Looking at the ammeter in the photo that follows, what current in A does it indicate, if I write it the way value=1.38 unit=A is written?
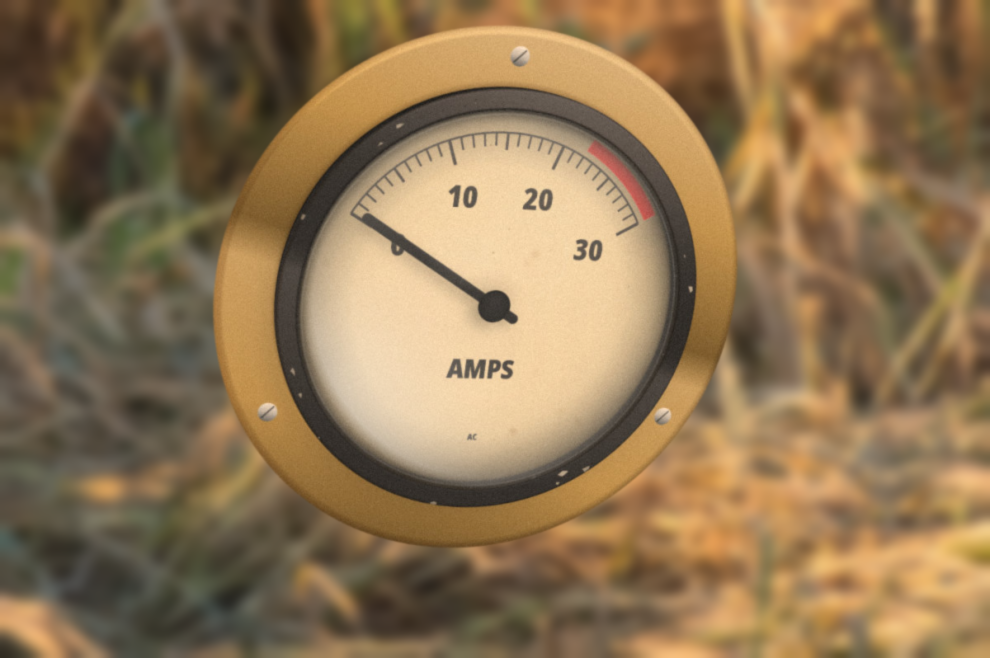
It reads value=0.5 unit=A
